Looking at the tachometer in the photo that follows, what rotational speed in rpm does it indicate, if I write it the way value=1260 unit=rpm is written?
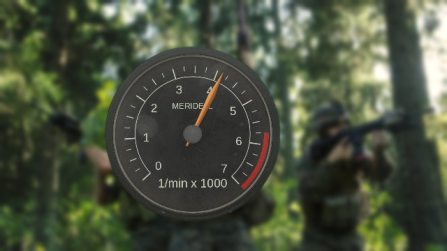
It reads value=4125 unit=rpm
